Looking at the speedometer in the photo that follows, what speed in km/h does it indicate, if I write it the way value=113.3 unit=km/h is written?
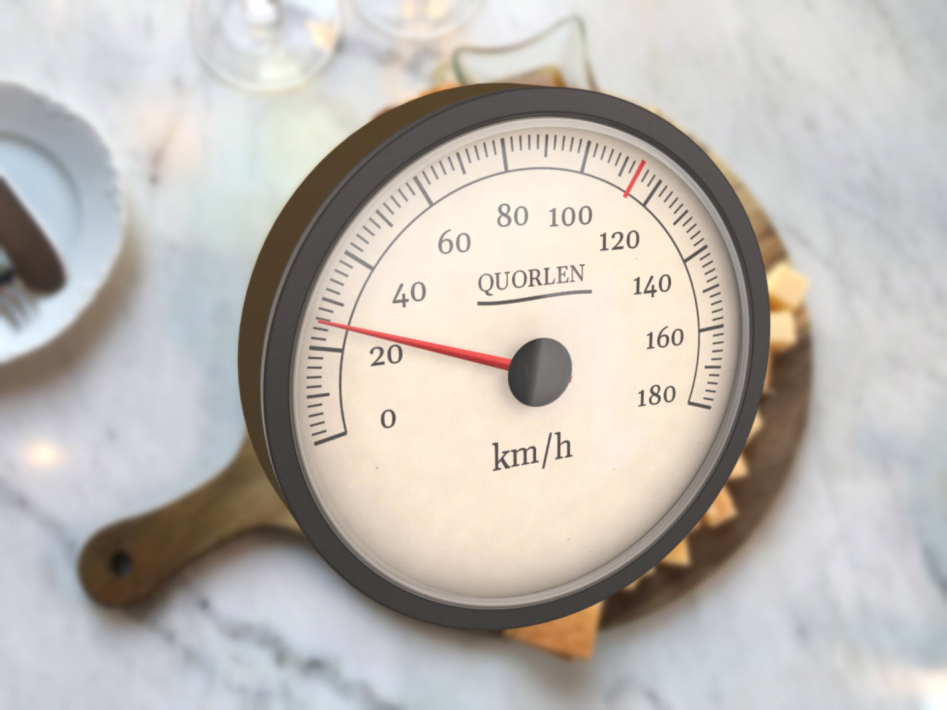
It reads value=26 unit=km/h
